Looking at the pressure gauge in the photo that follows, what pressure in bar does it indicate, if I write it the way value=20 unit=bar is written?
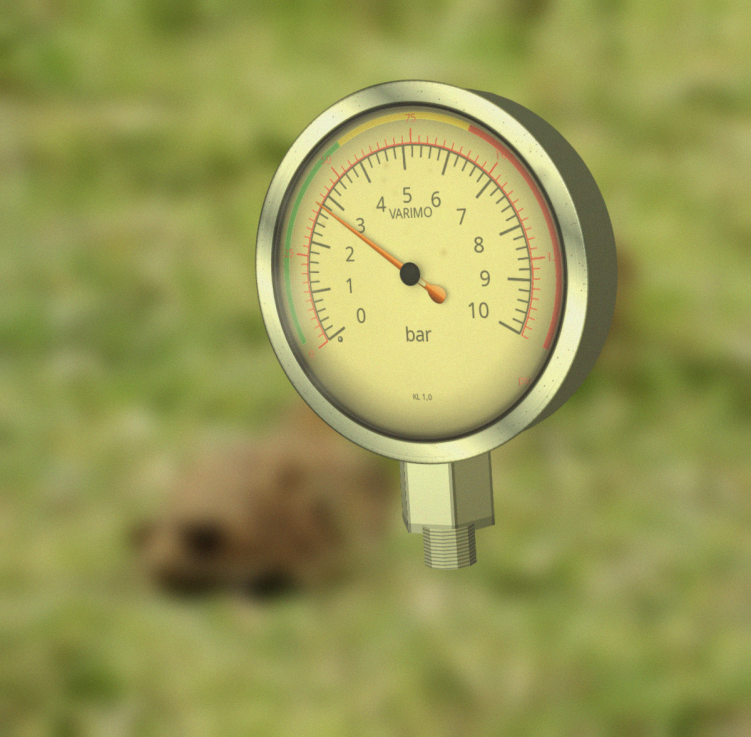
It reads value=2.8 unit=bar
